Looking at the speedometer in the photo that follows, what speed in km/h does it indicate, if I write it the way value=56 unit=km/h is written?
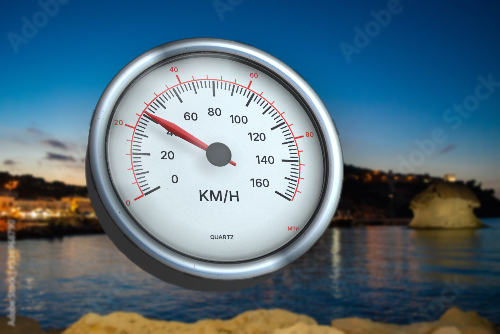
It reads value=40 unit=km/h
